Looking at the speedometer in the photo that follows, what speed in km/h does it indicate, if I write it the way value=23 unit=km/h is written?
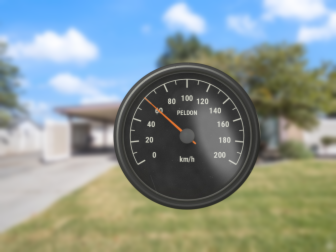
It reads value=60 unit=km/h
